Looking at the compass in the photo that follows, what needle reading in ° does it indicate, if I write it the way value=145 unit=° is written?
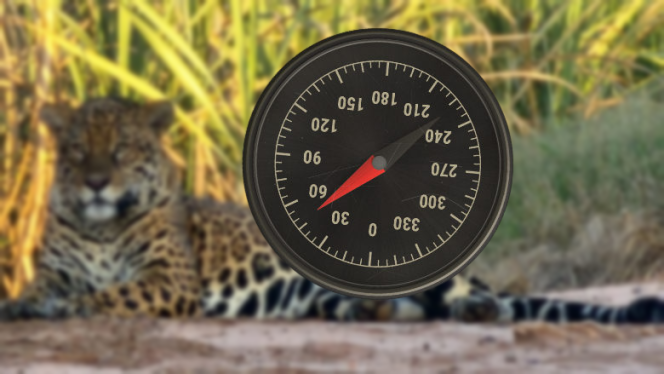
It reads value=47.5 unit=°
